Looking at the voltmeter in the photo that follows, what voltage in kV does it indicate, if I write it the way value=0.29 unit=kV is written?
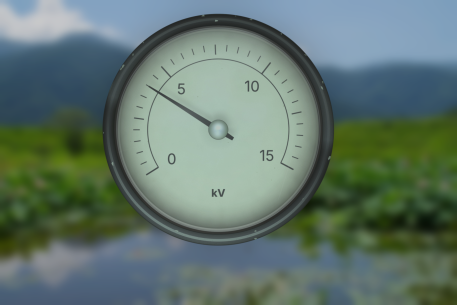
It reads value=4 unit=kV
